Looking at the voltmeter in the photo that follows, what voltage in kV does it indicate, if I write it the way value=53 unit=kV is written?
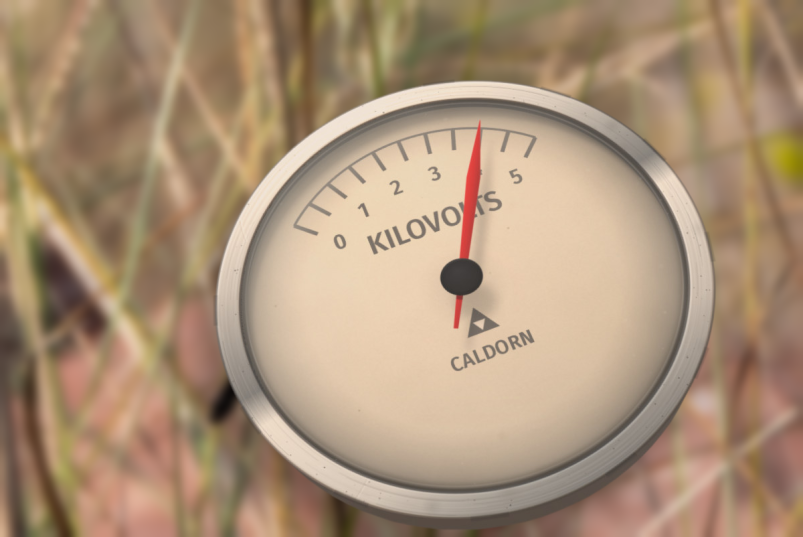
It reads value=4 unit=kV
